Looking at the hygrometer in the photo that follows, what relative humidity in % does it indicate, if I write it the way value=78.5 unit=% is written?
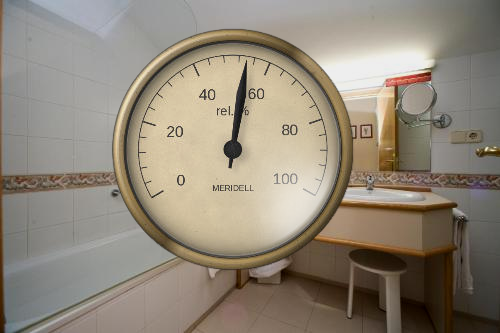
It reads value=54 unit=%
